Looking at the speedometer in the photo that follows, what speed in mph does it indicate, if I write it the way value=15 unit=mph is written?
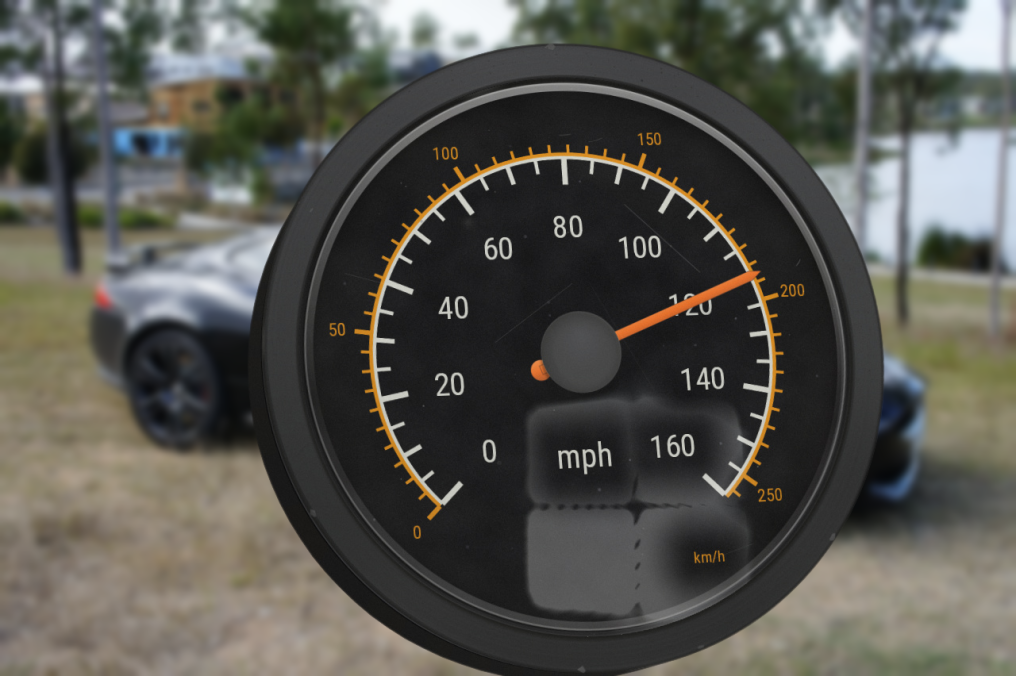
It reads value=120 unit=mph
